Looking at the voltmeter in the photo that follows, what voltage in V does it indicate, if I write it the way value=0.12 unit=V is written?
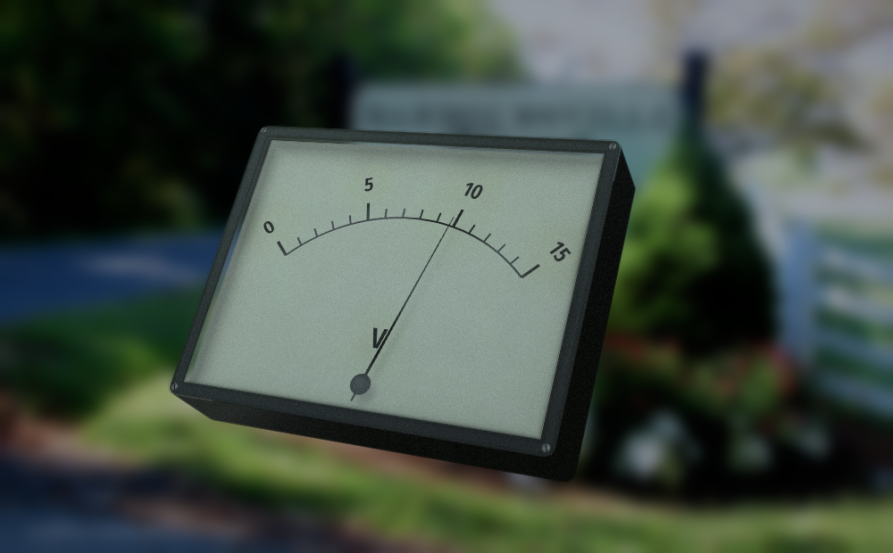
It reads value=10 unit=V
